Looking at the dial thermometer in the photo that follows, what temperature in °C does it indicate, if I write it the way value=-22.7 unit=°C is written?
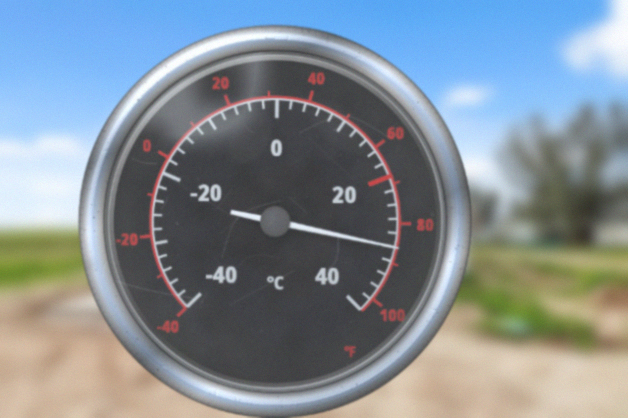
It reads value=30 unit=°C
